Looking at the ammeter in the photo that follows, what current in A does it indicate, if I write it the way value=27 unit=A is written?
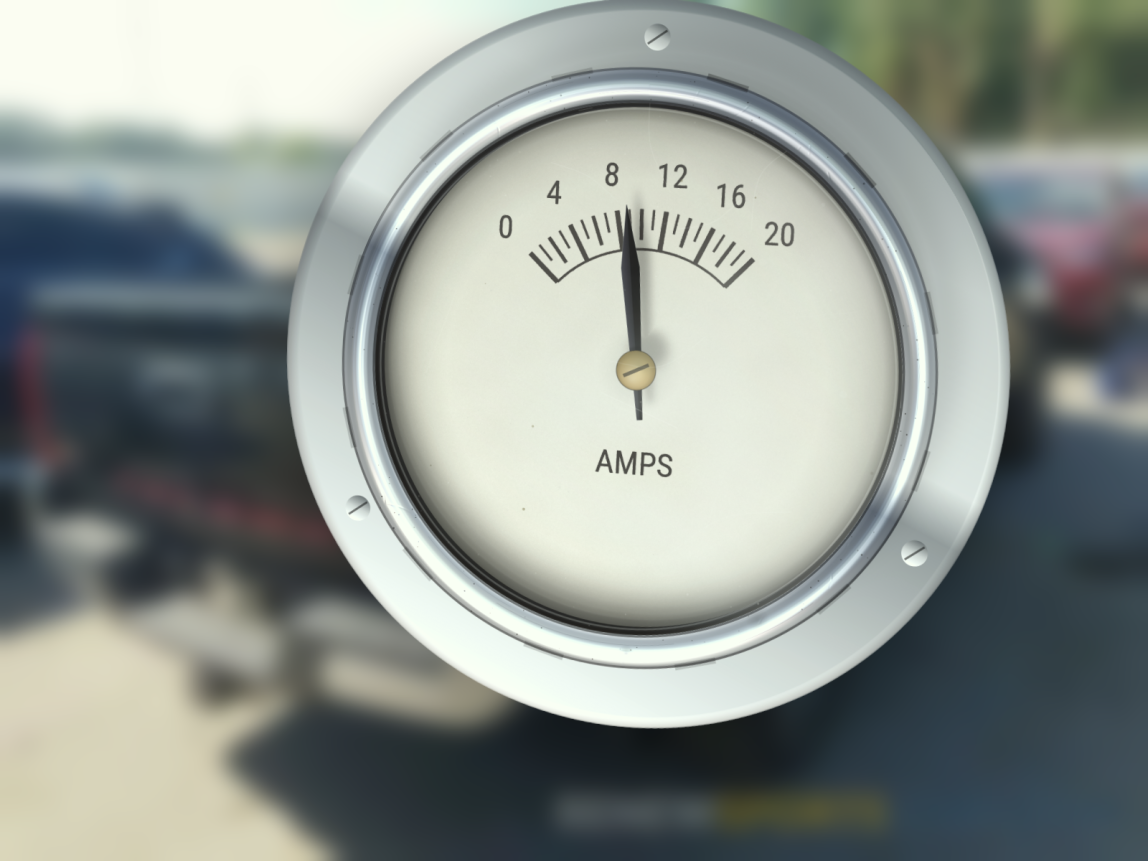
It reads value=9 unit=A
